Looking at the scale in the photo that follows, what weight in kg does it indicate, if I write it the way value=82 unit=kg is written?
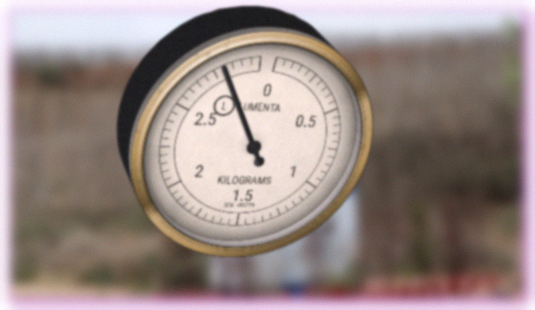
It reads value=2.8 unit=kg
